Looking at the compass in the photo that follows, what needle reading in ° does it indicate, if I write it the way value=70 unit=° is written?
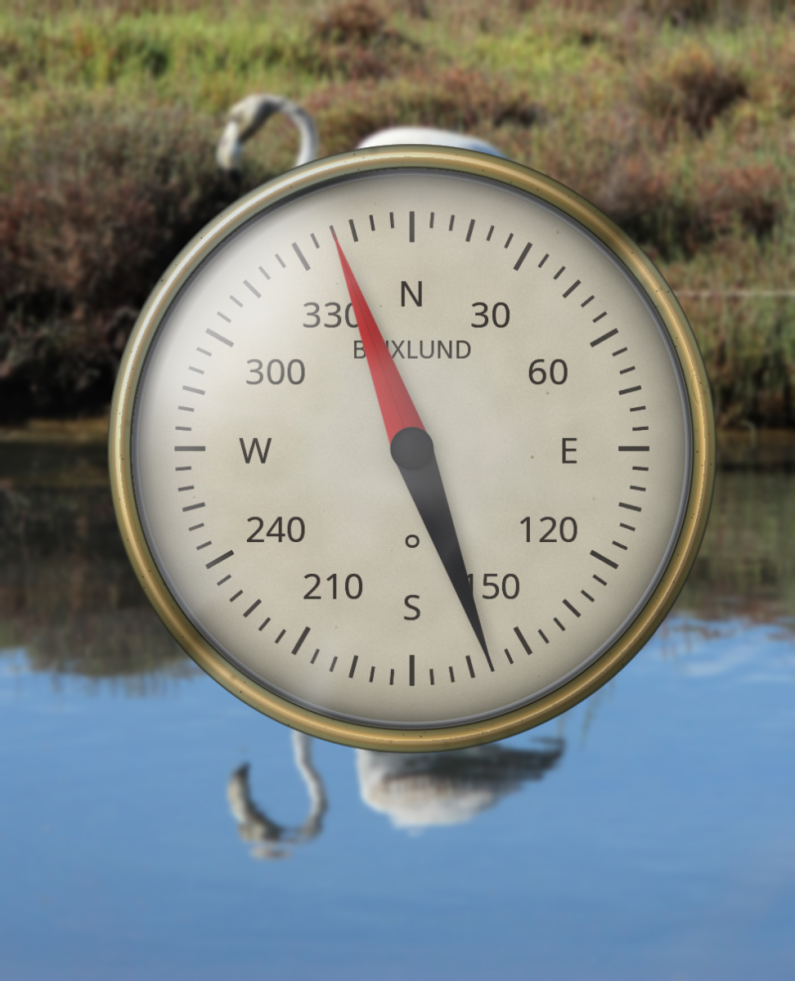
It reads value=340 unit=°
